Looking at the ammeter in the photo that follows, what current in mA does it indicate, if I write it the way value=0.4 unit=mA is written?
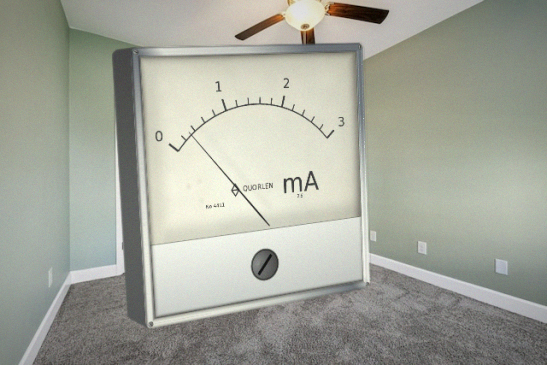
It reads value=0.3 unit=mA
